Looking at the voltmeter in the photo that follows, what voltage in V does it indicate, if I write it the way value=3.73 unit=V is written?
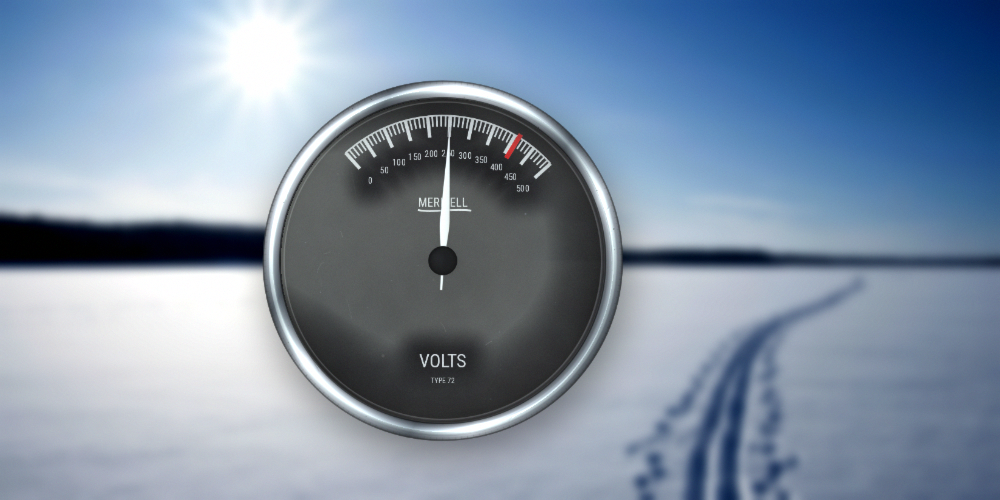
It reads value=250 unit=V
